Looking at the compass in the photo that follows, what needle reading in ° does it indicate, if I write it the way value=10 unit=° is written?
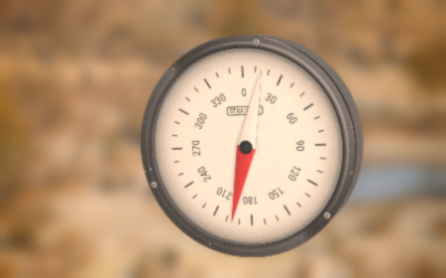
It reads value=195 unit=°
